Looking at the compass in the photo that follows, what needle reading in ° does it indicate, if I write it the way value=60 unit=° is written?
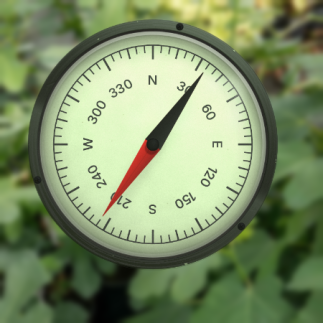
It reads value=215 unit=°
